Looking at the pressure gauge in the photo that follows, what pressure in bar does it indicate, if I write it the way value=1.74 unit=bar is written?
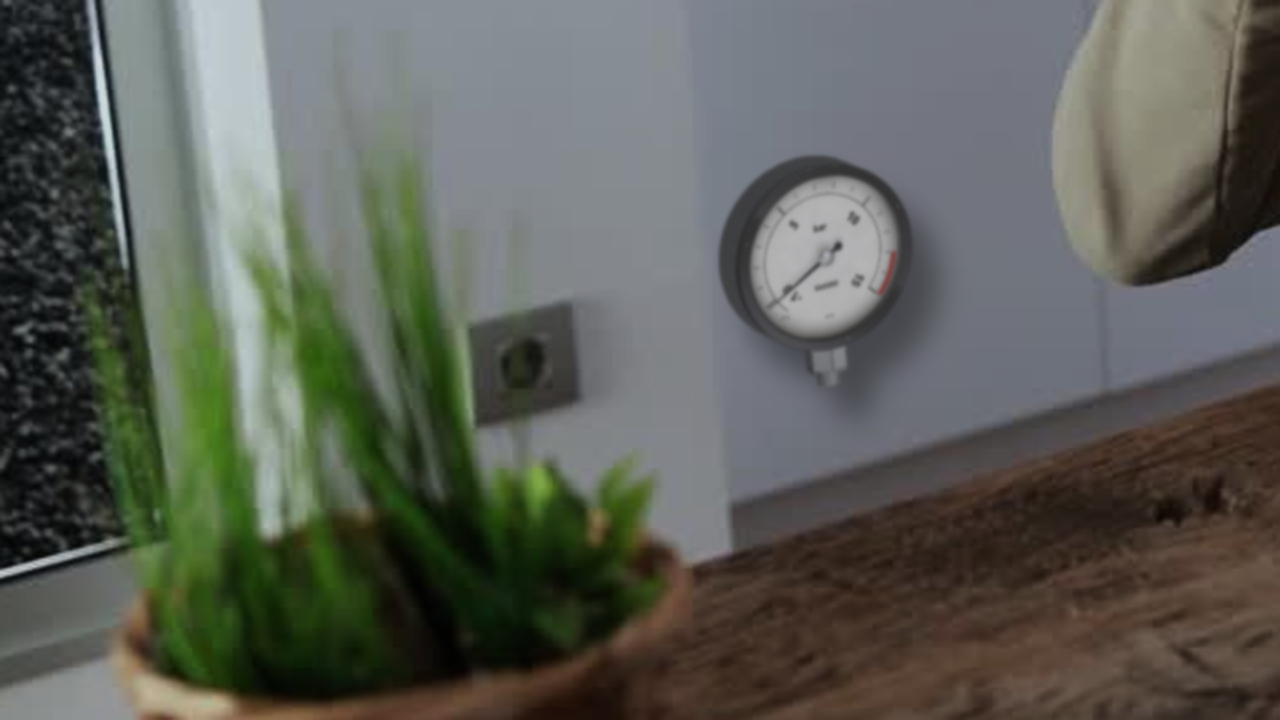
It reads value=0 unit=bar
